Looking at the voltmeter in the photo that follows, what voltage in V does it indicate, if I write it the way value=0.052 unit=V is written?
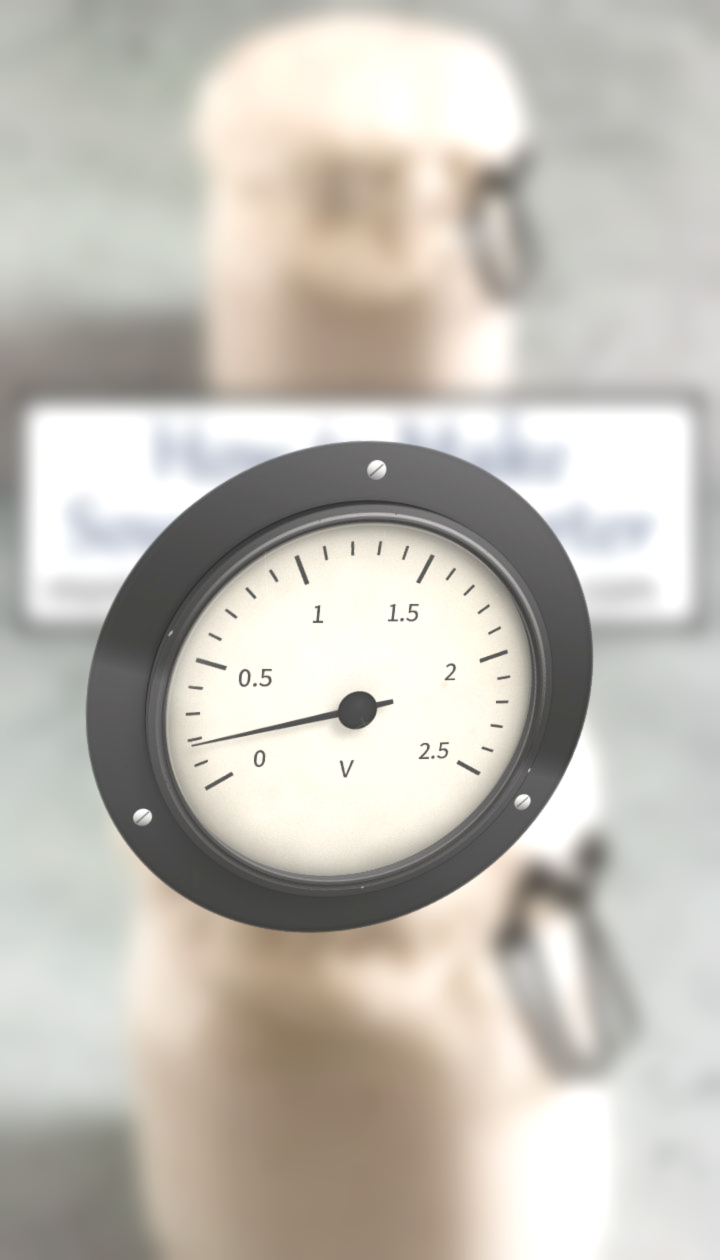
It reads value=0.2 unit=V
